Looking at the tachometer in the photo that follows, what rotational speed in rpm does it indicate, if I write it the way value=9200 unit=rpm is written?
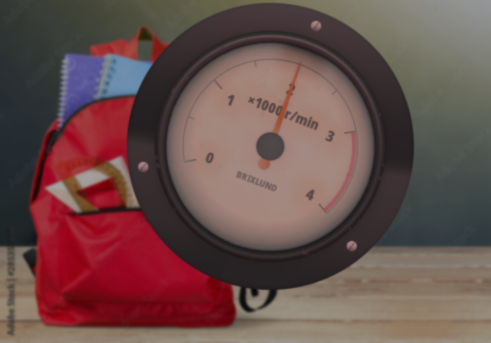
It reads value=2000 unit=rpm
